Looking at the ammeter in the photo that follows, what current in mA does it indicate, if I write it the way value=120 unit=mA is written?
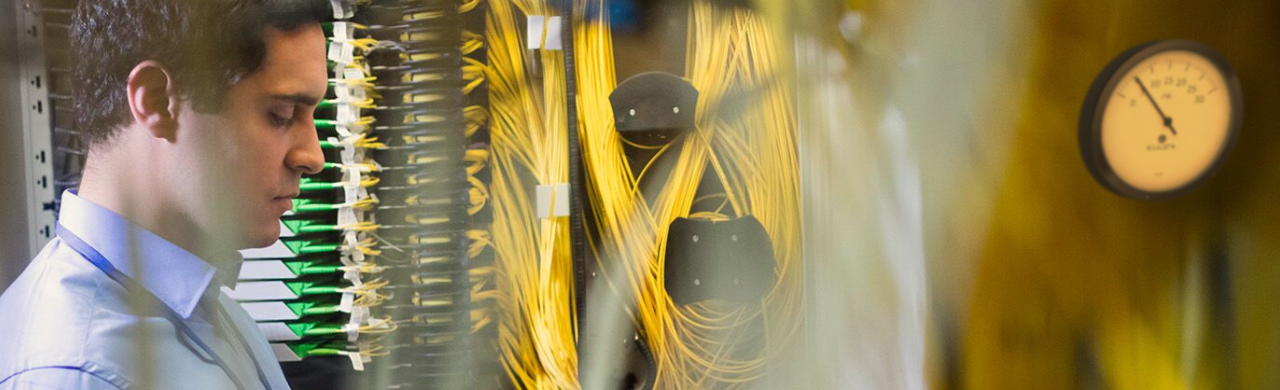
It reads value=5 unit=mA
